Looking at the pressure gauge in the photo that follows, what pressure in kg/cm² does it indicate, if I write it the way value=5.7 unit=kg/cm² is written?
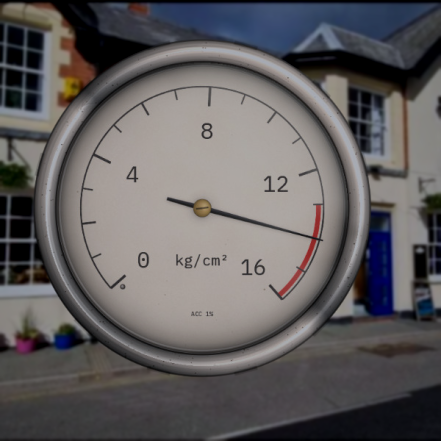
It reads value=14 unit=kg/cm²
